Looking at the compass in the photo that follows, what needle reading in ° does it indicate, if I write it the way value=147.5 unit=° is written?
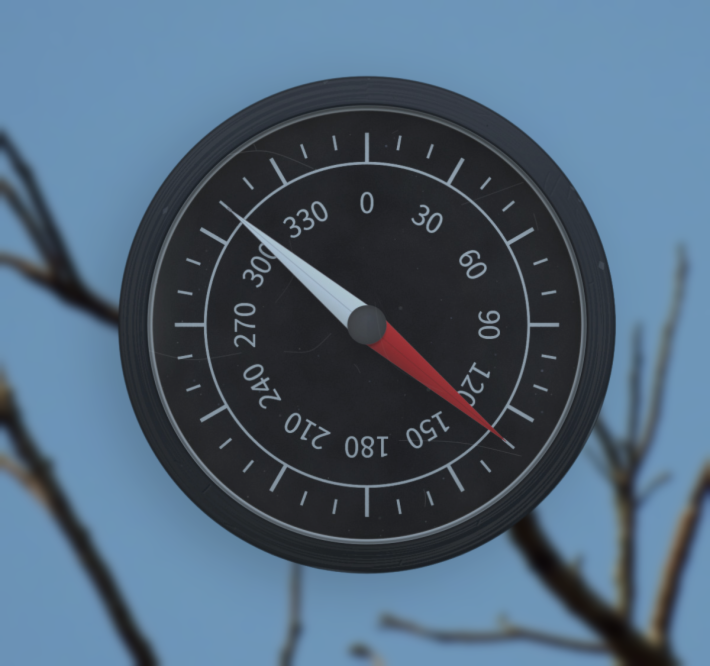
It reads value=130 unit=°
